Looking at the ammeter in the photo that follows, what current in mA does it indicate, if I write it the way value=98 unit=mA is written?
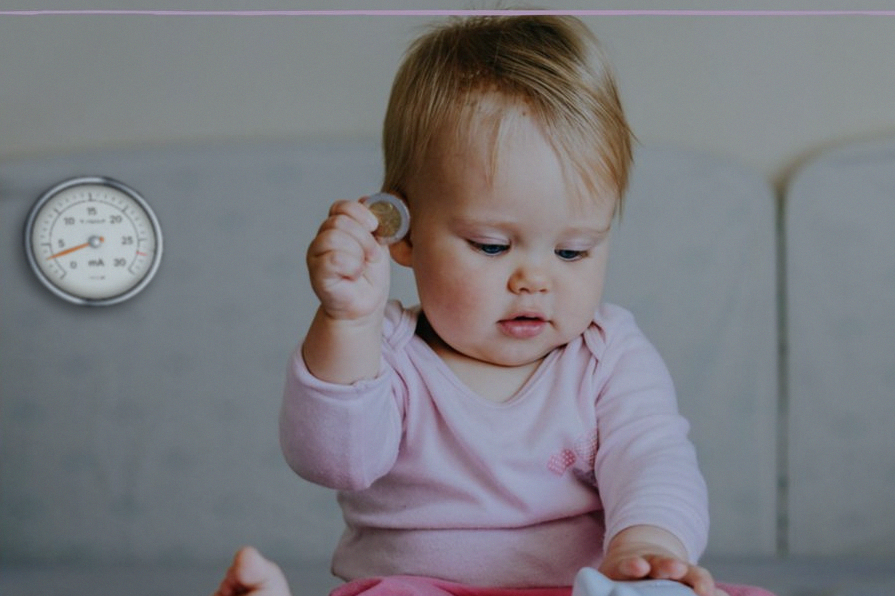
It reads value=3 unit=mA
